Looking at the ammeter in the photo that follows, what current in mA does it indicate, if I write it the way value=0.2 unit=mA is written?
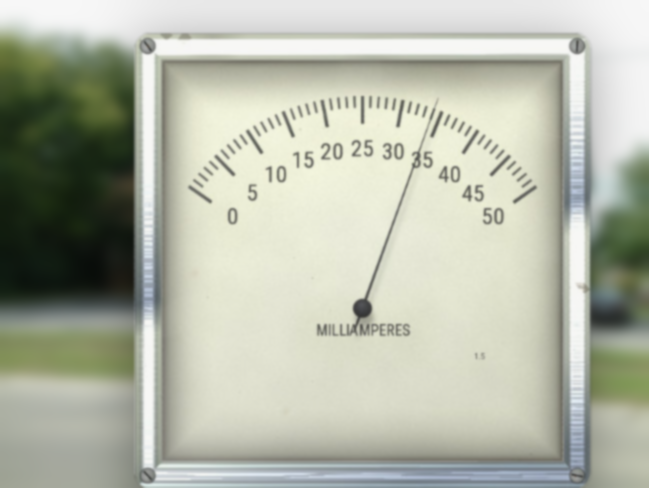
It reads value=34 unit=mA
